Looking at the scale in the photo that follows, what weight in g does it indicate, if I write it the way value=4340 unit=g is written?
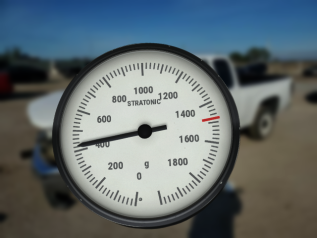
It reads value=420 unit=g
